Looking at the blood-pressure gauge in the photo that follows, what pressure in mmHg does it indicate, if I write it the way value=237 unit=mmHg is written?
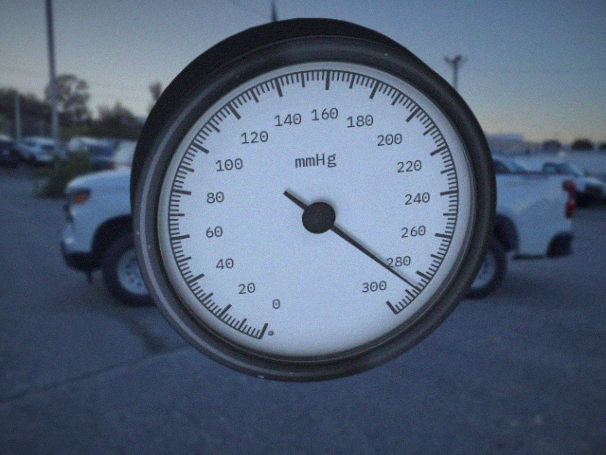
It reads value=286 unit=mmHg
